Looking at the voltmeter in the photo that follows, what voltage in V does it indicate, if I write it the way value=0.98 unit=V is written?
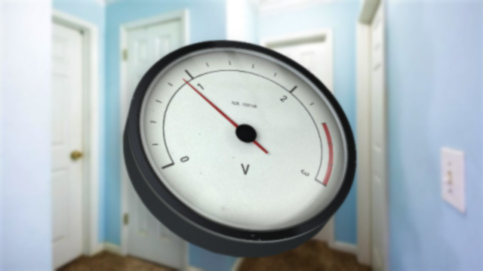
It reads value=0.9 unit=V
